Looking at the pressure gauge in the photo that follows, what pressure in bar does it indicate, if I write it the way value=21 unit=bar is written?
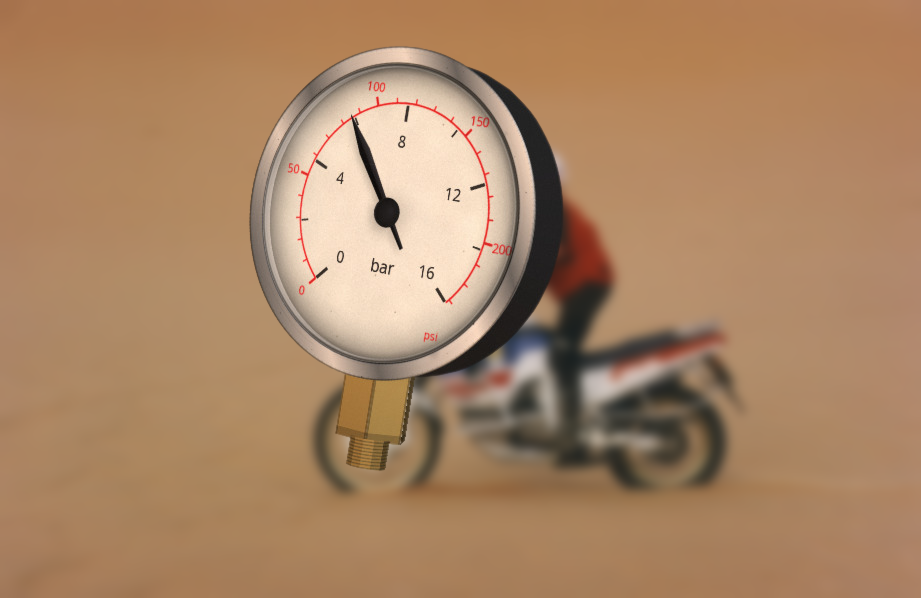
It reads value=6 unit=bar
